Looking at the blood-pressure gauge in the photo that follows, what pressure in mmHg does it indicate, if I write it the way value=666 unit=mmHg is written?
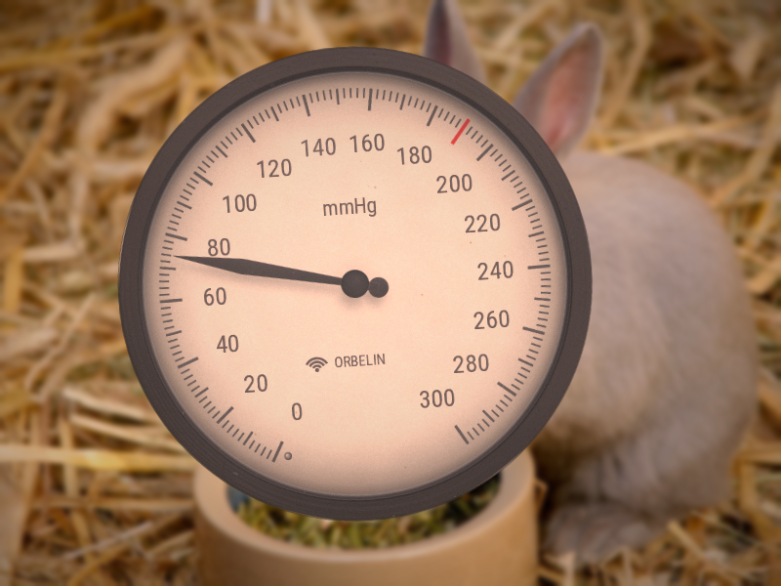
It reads value=74 unit=mmHg
